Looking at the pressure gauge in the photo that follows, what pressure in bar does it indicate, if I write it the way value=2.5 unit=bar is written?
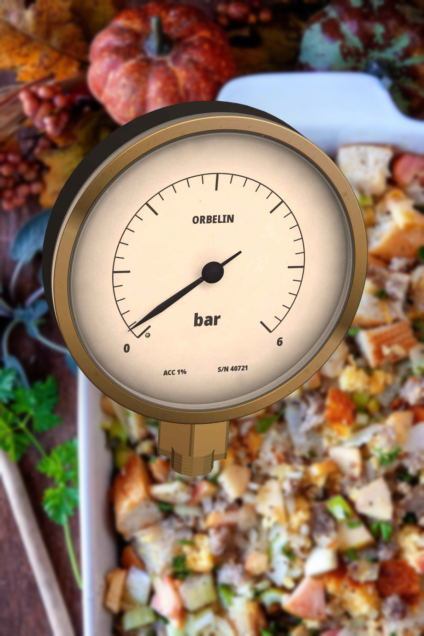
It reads value=0.2 unit=bar
